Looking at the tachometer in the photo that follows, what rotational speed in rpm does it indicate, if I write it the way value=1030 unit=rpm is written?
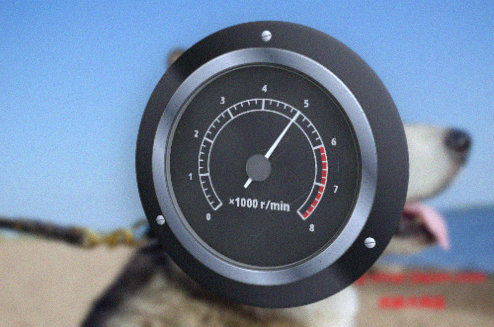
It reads value=5000 unit=rpm
